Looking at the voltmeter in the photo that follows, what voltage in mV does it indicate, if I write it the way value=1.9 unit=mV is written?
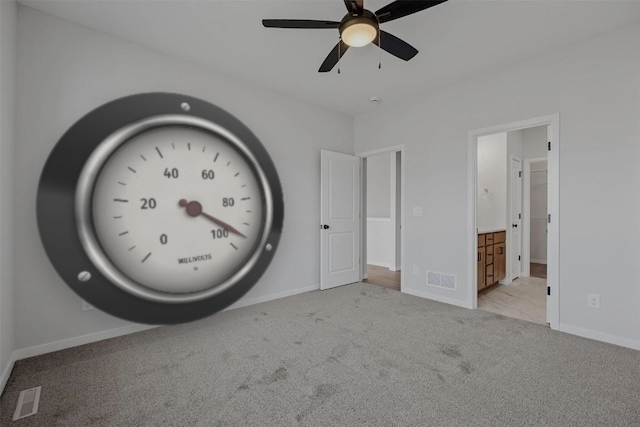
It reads value=95 unit=mV
